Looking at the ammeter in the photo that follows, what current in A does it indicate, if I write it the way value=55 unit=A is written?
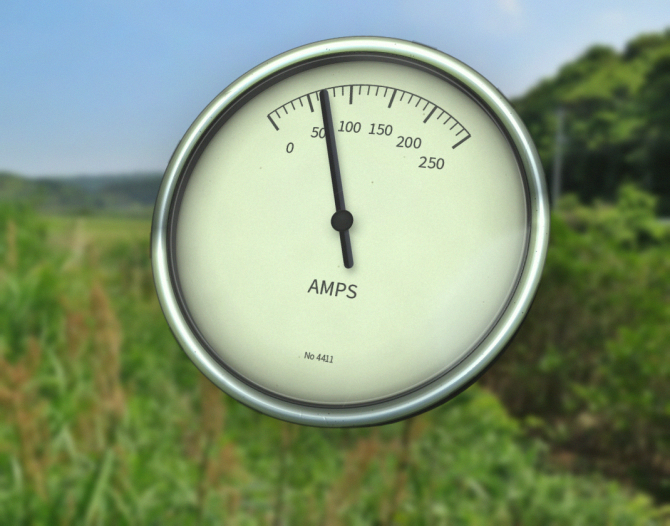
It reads value=70 unit=A
